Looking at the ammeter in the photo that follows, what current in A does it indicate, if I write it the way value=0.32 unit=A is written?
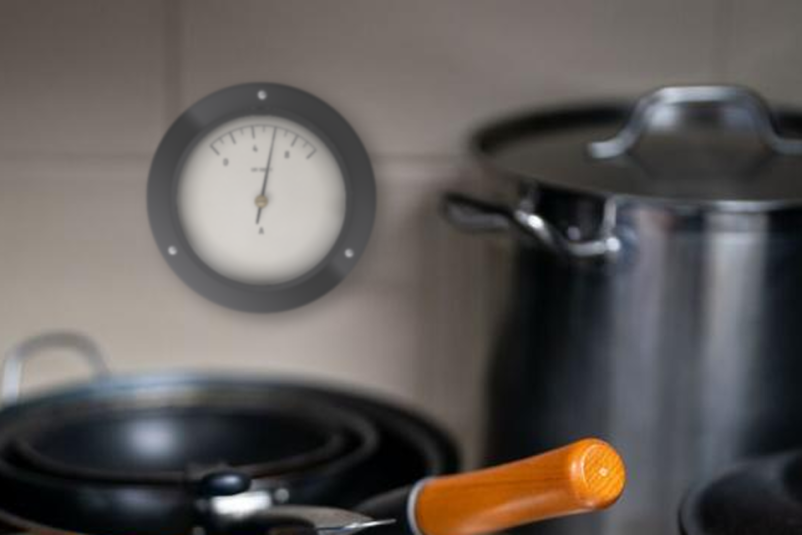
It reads value=6 unit=A
